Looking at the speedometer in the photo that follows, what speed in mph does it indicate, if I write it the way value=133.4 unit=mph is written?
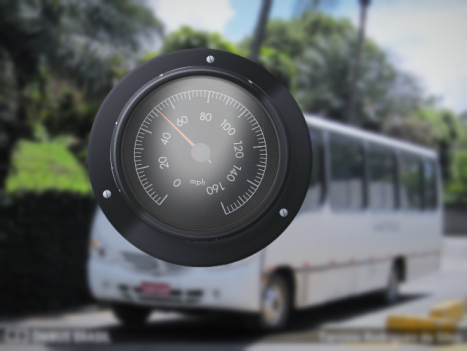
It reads value=52 unit=mph
